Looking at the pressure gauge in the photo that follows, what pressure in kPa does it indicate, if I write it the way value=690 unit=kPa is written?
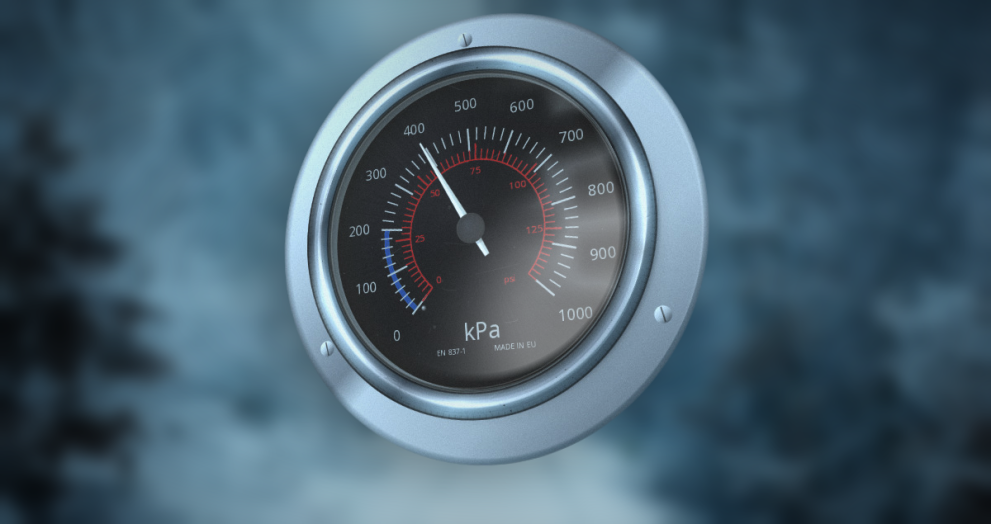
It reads value=400 unit=kPa
